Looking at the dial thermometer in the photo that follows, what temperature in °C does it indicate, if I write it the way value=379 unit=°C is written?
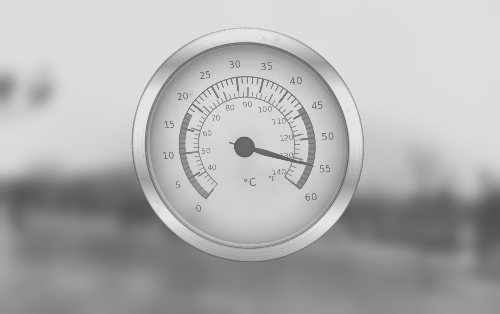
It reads value=55 unit=°C
